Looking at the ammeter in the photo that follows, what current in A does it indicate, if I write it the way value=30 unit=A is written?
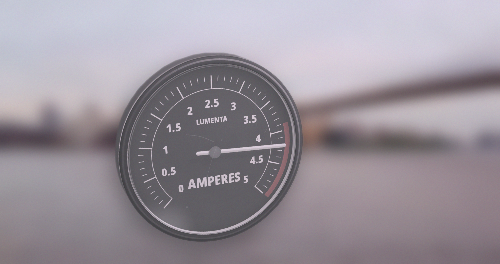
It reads value=4.2 unit=A
